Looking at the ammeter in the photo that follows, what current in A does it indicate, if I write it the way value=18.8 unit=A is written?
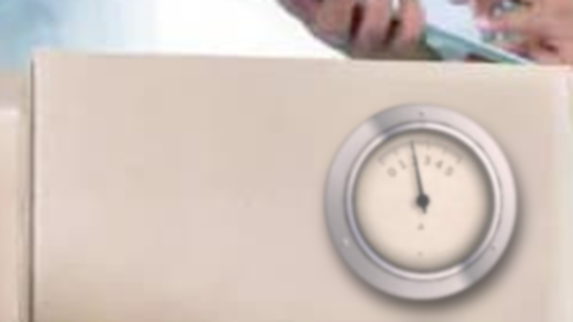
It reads value=2 unit=A
